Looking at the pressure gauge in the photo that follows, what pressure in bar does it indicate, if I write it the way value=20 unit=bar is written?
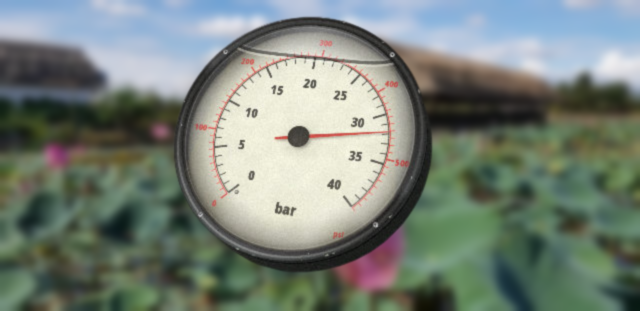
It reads value=32 unit=bar
